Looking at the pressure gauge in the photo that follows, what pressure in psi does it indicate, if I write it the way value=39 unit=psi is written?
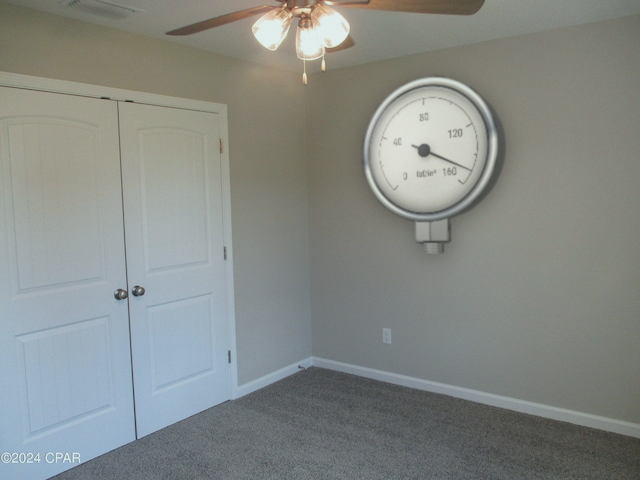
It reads value=150 unit=psi
